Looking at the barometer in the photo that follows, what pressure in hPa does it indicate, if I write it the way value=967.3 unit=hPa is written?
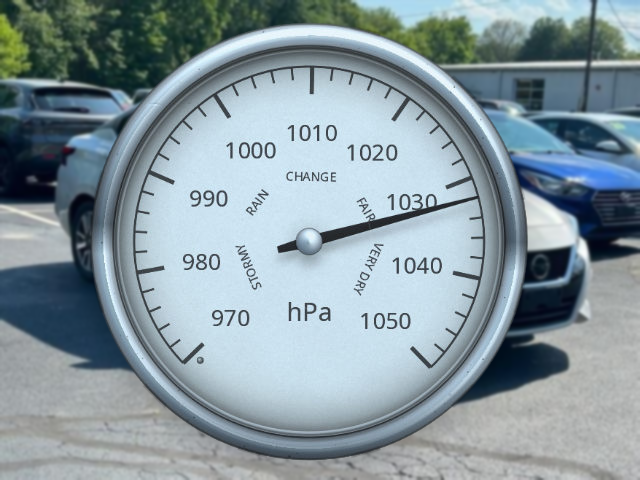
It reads value=1032 unit=hPa
